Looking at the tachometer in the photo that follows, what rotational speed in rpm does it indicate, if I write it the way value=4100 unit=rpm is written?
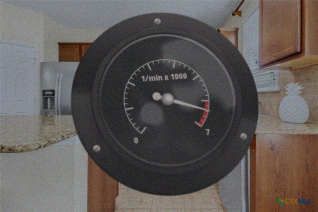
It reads value=6400 unit=rpm
